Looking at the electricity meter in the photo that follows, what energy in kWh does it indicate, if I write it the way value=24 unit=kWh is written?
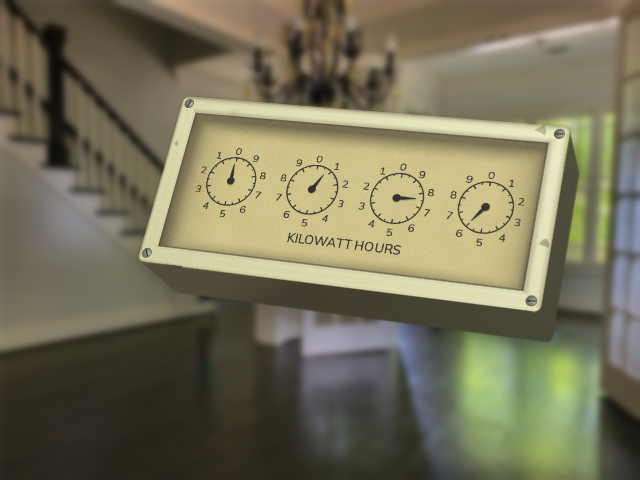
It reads value=76 unit=kWh
